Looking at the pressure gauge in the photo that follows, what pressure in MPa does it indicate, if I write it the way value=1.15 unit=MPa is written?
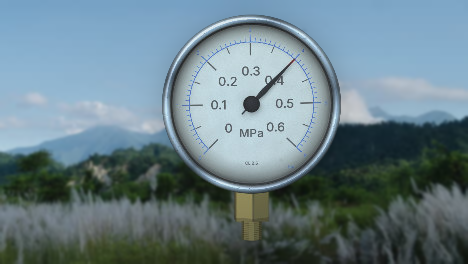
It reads value=0.4 unit=MPa
